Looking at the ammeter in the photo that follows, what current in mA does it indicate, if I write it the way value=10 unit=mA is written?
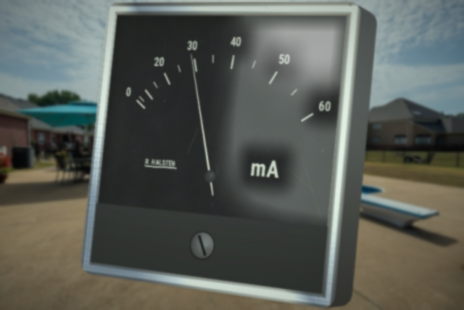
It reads value=30 unit=mA
